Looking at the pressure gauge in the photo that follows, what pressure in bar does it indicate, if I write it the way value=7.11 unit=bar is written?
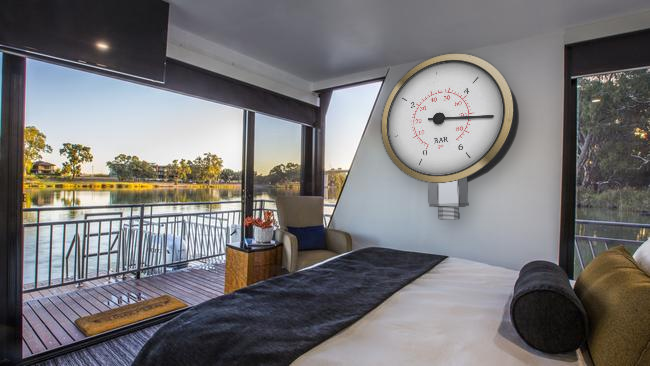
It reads value=5 unit=bar
